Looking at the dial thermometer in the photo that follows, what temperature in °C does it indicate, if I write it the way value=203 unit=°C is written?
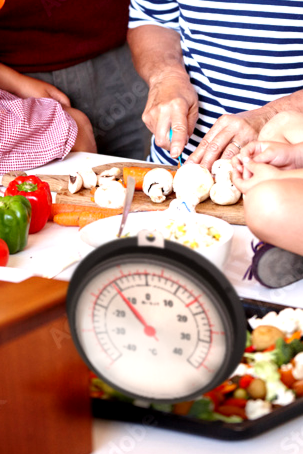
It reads value=-10 unit=°C
